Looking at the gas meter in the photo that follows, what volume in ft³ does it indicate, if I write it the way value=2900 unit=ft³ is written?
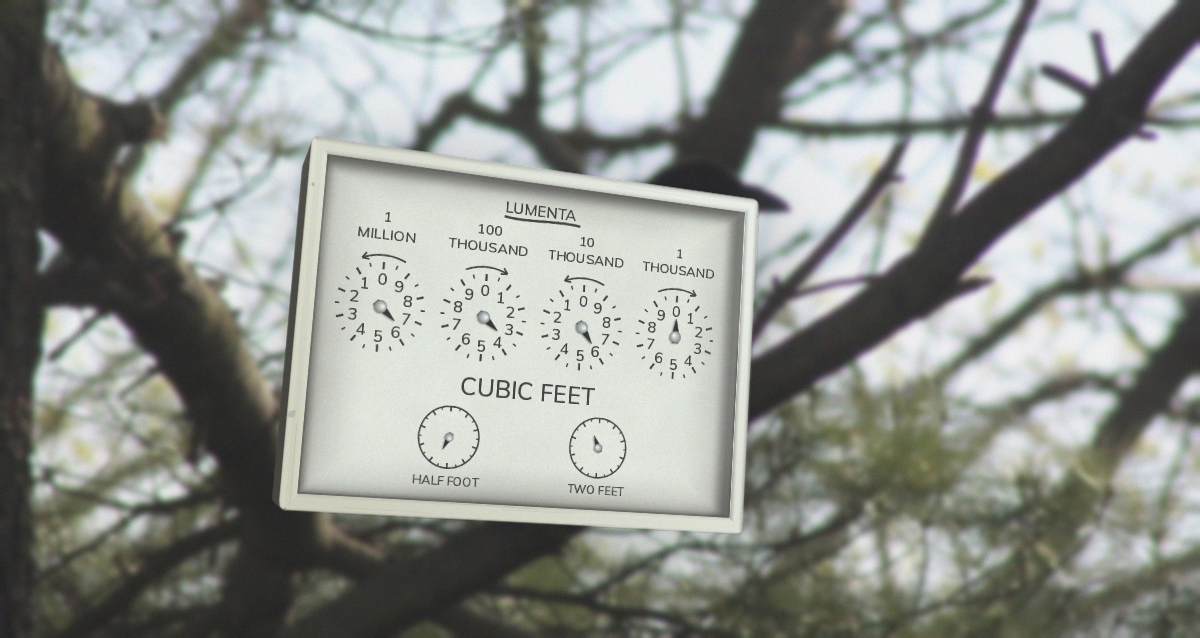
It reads value=636000 unit=ft³
